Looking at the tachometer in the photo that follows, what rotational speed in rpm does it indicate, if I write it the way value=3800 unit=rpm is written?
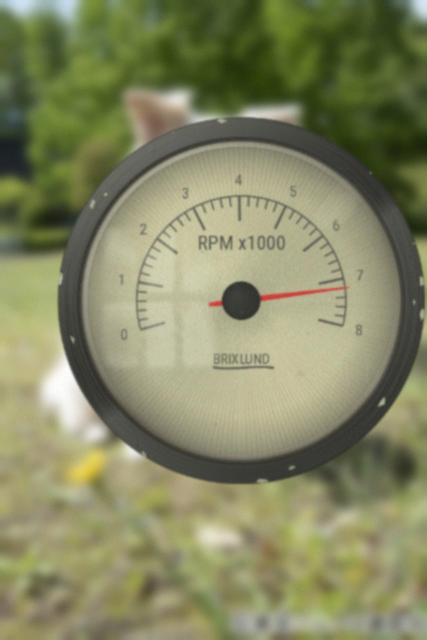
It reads value=7200 unit=rpm
